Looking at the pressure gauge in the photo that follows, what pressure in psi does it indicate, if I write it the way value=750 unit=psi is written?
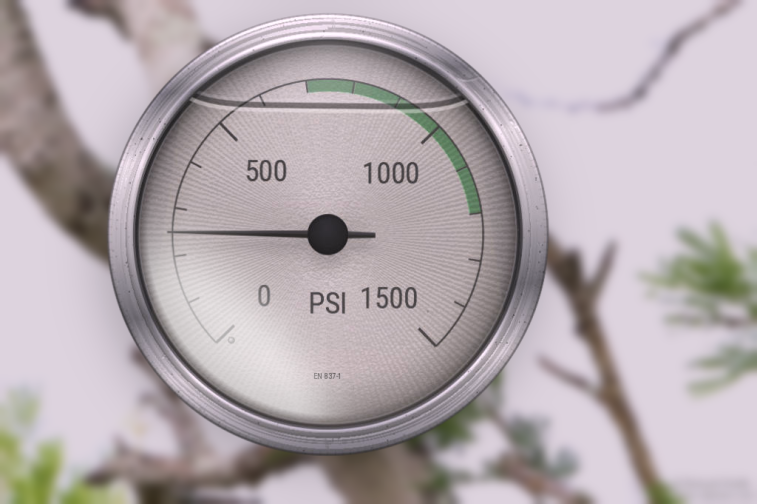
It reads value=250 unit=psi
